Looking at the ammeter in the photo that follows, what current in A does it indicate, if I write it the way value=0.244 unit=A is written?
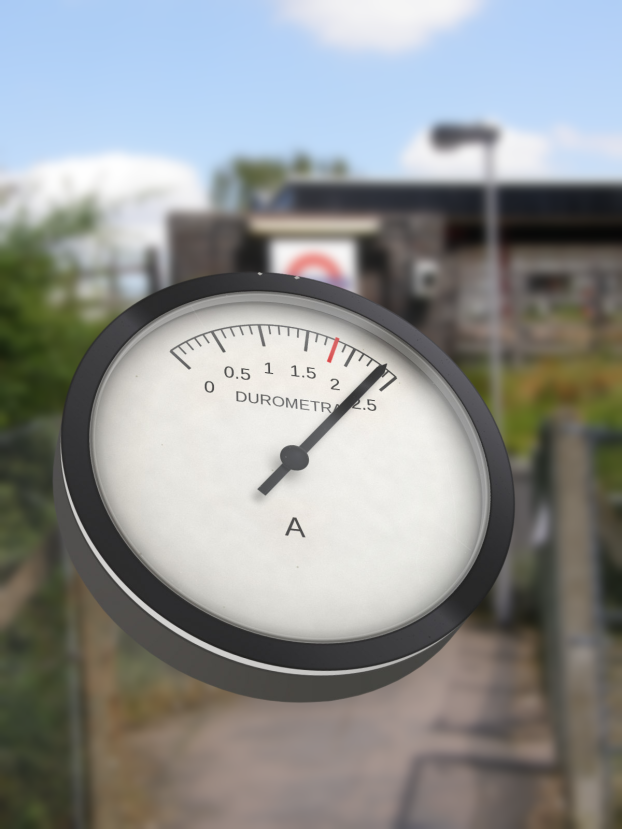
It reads value=2.35 unit=A
